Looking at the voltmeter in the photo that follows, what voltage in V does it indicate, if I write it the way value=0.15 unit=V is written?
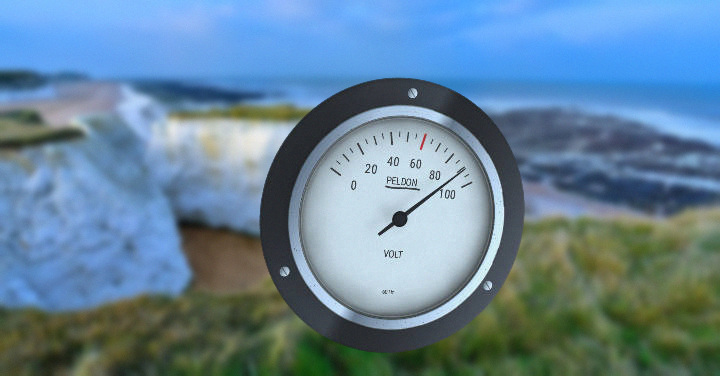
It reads value=90 unit=V
